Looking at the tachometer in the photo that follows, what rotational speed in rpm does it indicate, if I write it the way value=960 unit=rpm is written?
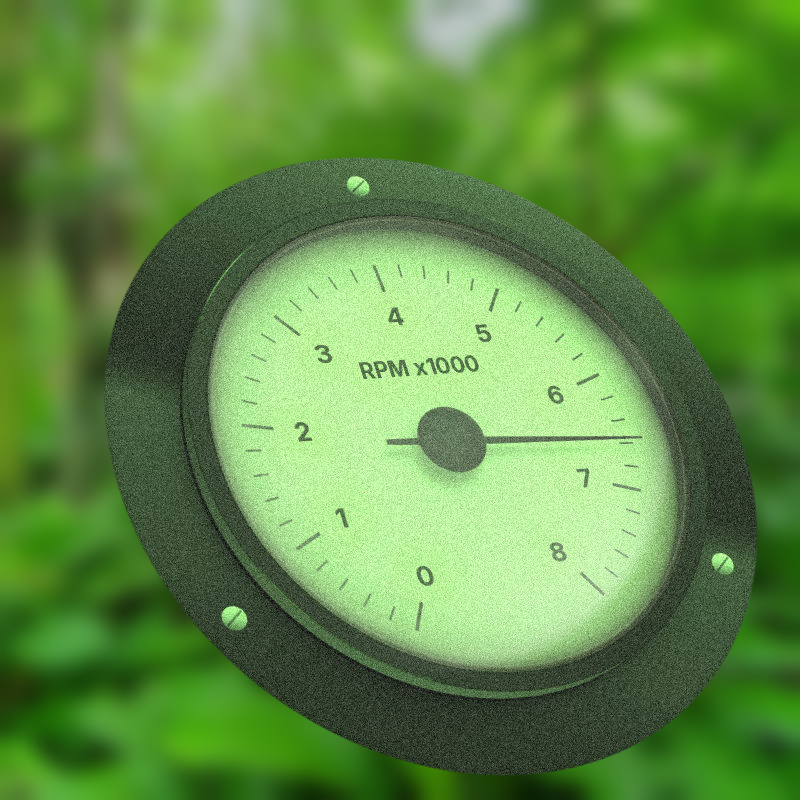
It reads value=6600 unit=rpm
